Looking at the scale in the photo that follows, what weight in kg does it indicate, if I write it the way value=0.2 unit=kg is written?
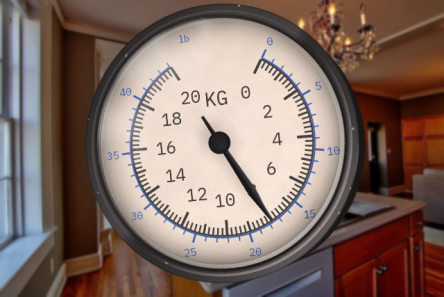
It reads value=8 unit=kg
